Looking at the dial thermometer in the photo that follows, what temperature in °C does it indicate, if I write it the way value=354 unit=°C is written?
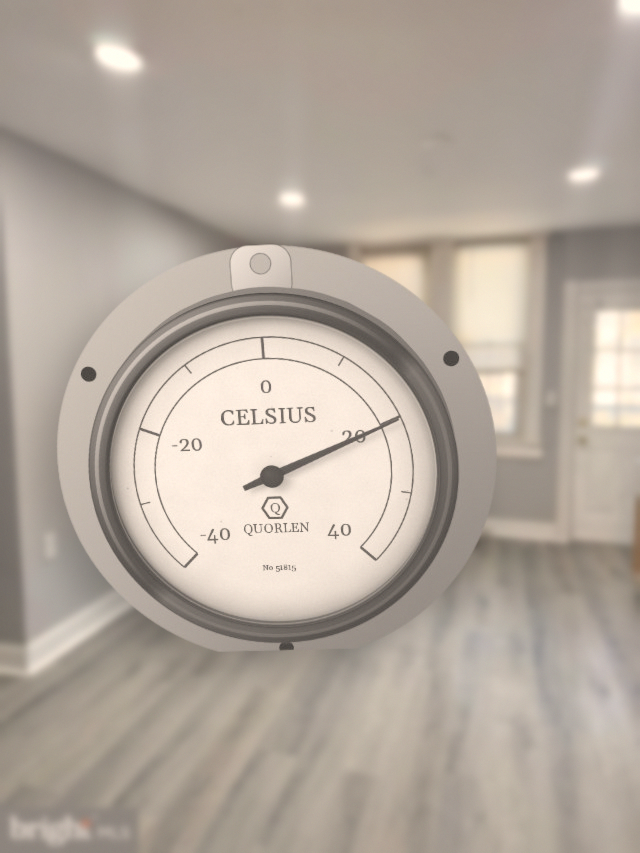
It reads value=20 unit=°C
